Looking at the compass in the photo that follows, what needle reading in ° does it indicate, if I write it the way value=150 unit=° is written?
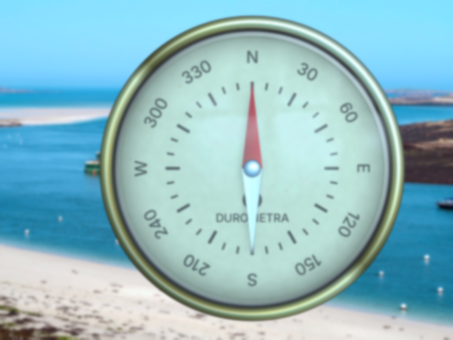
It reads value=0 unit=°
